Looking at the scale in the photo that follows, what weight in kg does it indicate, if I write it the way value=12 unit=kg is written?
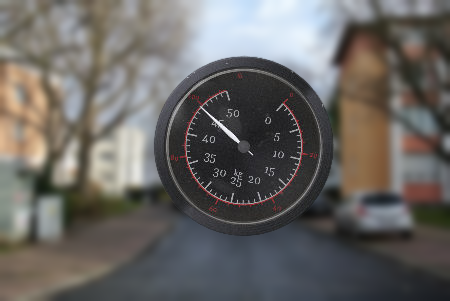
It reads value=45 unit=kg
